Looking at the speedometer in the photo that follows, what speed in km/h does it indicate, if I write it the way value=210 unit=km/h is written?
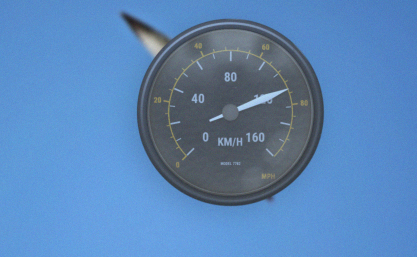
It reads value=120 unit=km/h
